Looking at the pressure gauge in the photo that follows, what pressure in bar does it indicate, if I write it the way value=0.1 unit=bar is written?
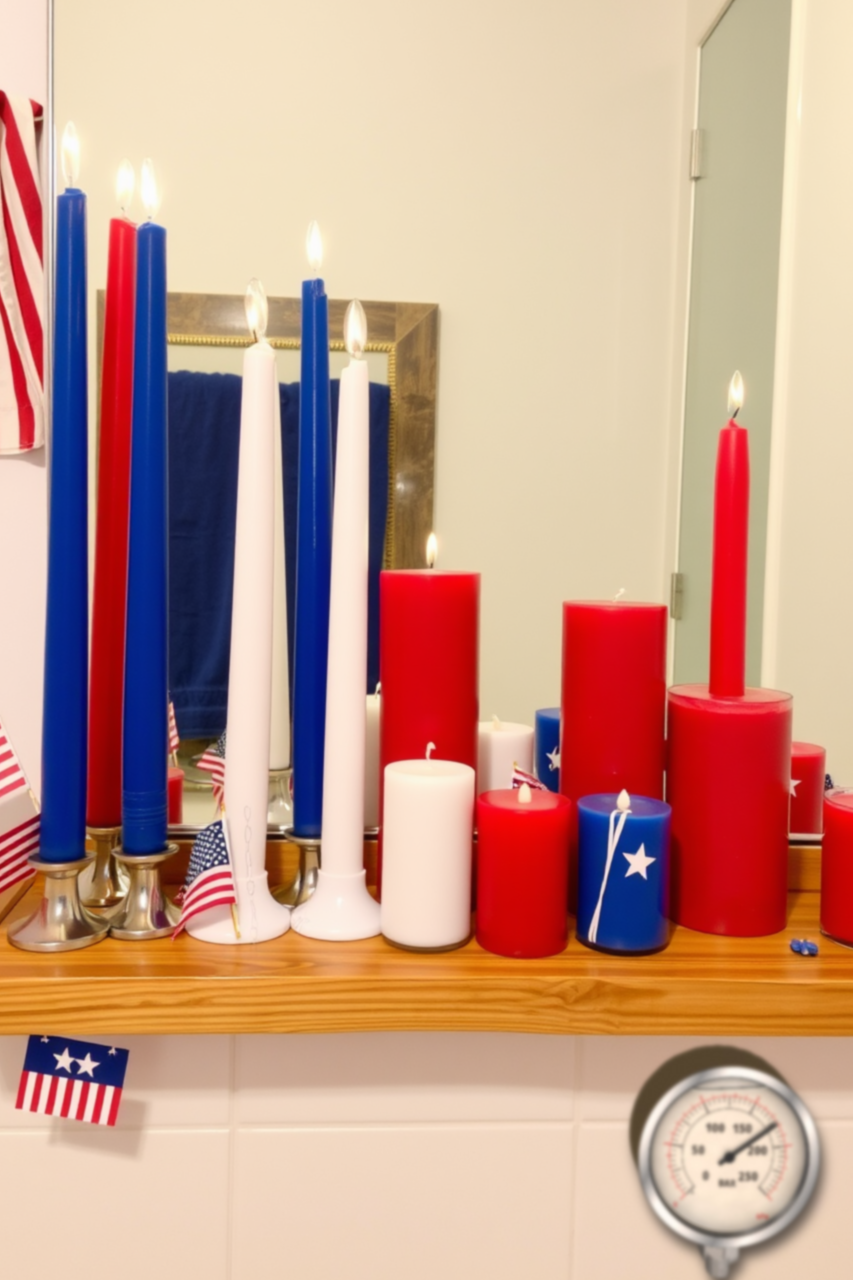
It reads value=175 unit=bar
